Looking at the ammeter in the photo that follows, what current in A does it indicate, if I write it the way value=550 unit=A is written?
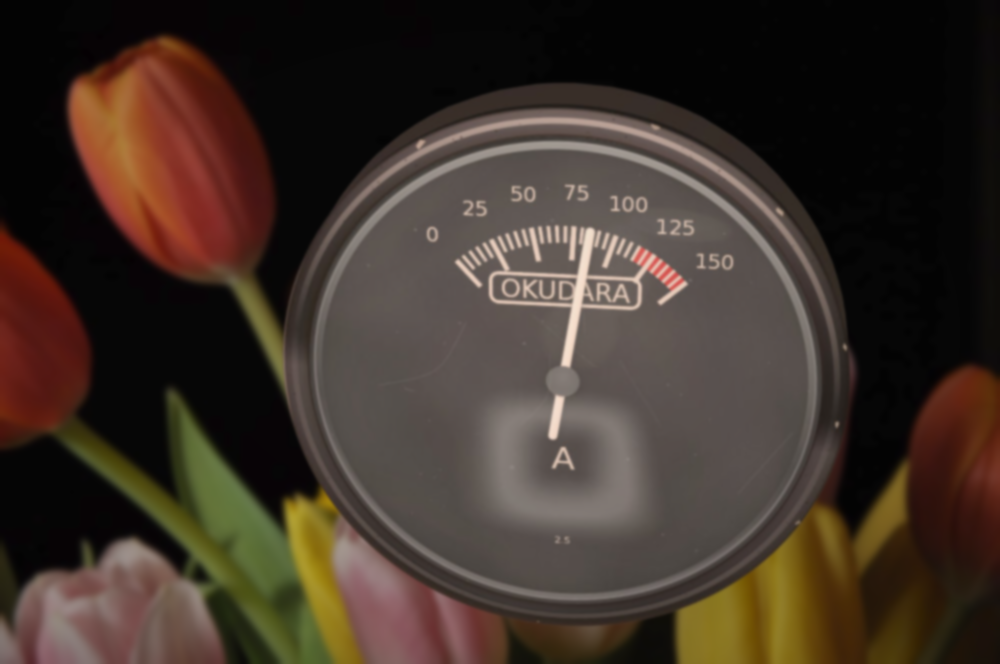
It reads value=85 unit=A
